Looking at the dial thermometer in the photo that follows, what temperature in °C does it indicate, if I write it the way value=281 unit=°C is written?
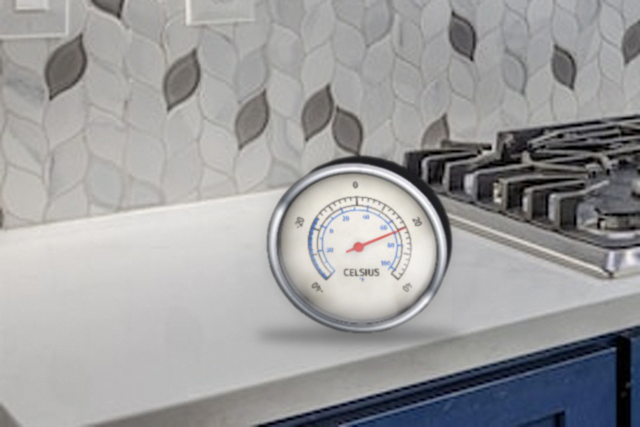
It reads value=20 unit=°C
